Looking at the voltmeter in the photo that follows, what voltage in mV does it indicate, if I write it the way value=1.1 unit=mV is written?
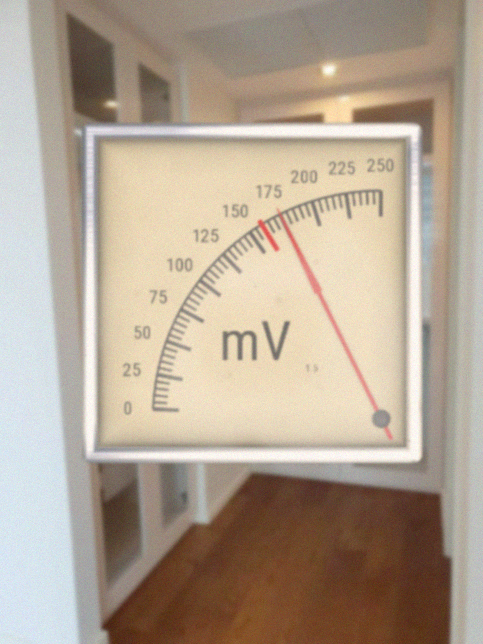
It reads value=175 unit=mV
